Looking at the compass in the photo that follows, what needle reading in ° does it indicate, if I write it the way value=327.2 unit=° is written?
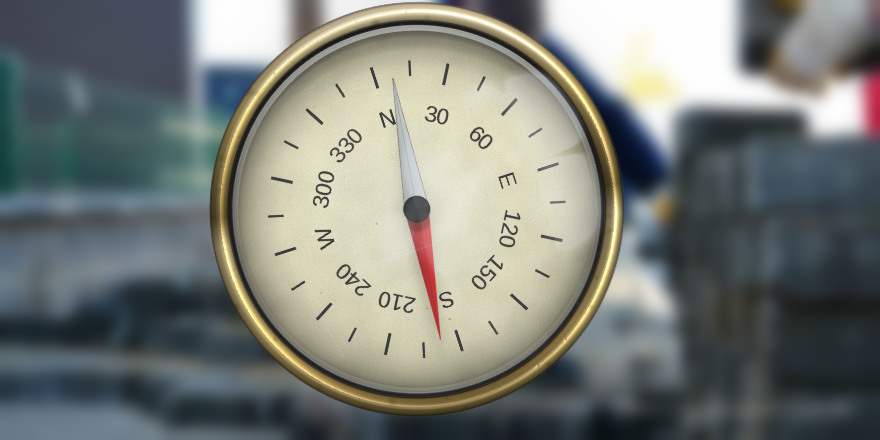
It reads value=187.5 unit=°
